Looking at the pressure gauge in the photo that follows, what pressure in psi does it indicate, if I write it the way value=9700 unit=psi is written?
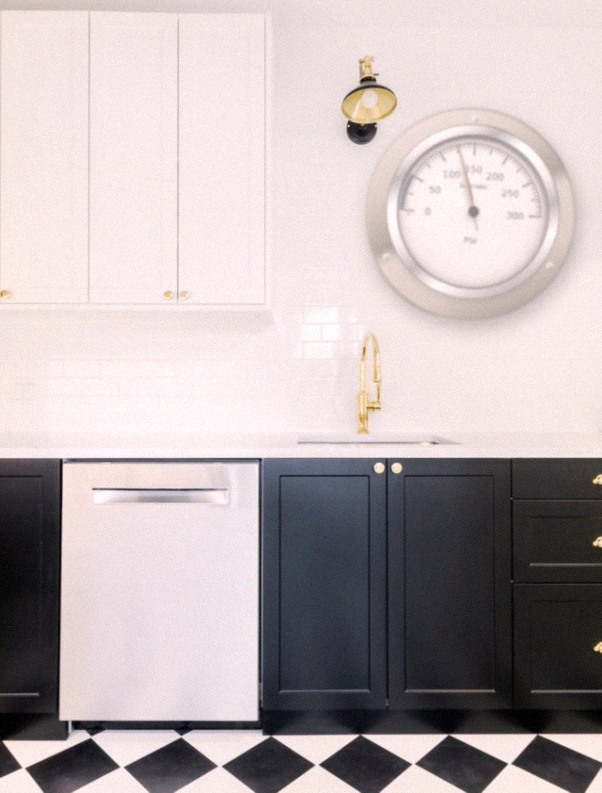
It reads value=125 unit=psi
